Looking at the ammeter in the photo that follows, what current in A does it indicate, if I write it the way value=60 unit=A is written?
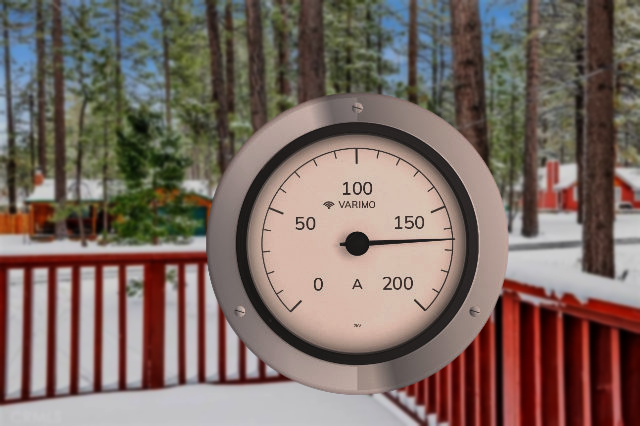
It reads value=165 unit=A
